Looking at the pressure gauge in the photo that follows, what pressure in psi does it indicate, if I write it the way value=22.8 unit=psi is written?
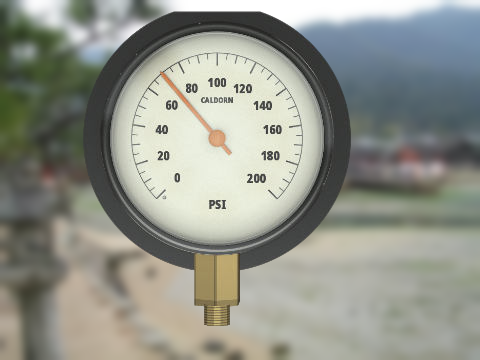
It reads value=70 unit=psi
